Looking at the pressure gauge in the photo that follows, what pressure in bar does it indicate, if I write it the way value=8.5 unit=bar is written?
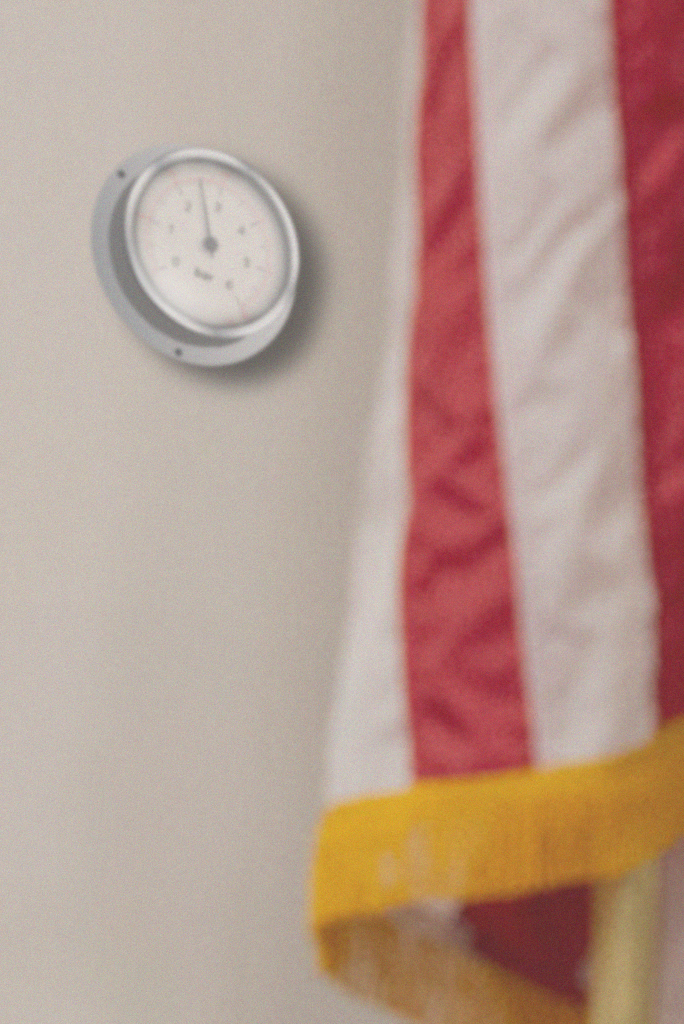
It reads value=2.5 unit=bar
